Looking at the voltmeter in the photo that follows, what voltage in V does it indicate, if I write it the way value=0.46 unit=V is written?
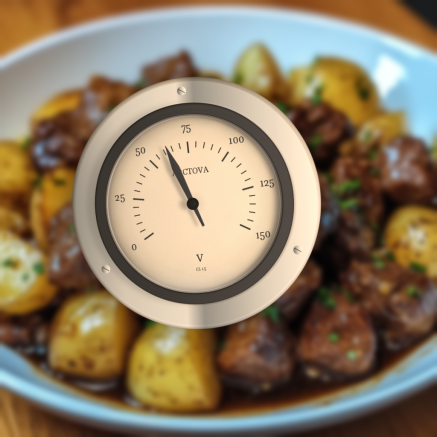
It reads value=62.5 unit=V
